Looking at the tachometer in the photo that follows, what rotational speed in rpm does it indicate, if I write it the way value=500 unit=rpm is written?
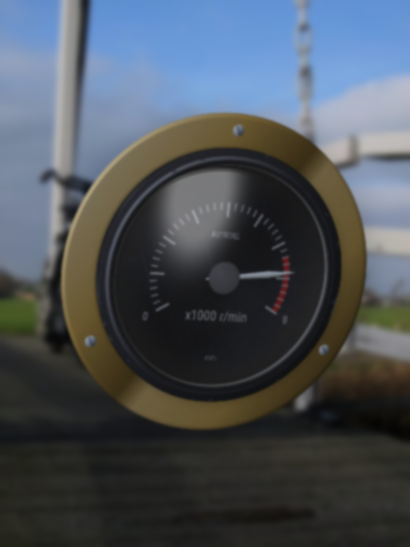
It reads value=6800 unit=rpm
